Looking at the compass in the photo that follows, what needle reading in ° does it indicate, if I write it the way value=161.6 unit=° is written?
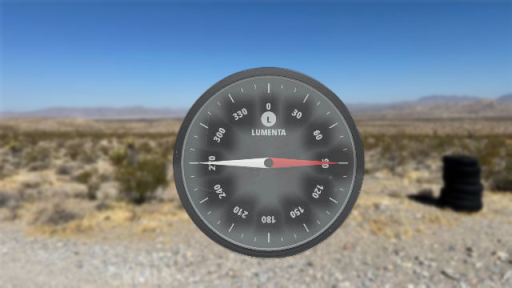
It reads value=90 unit=°
